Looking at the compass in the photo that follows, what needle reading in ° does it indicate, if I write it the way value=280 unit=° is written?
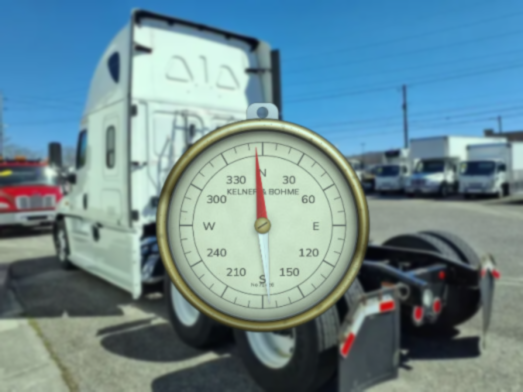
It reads value=355 unit=°
